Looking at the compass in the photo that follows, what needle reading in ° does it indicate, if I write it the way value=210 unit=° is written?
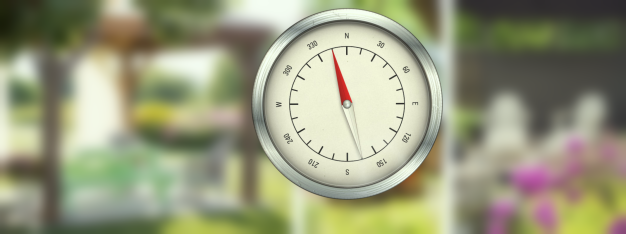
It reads value=345 unit=°
